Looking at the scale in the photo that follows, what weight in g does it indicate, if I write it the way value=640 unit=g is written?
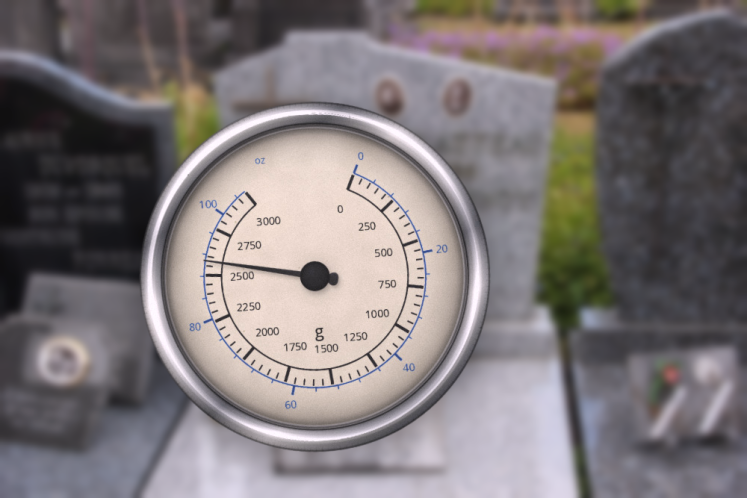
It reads value=2575 unit=g
